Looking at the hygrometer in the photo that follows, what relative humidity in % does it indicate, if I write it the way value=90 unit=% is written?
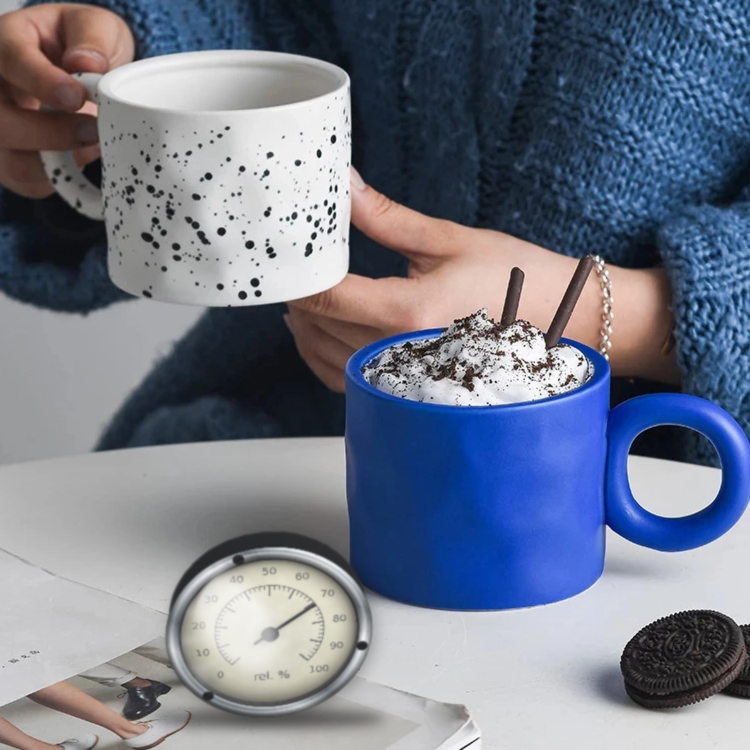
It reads value=70 unit=%
